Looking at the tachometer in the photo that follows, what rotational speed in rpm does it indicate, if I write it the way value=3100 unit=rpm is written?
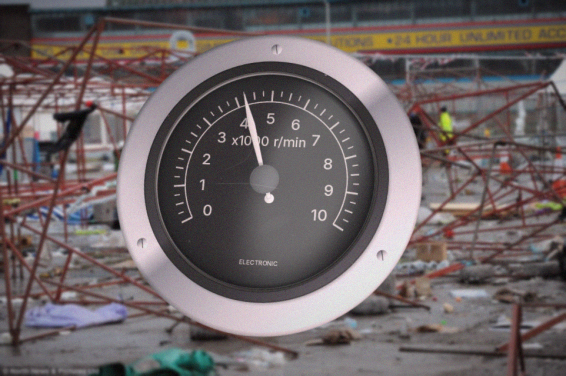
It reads value=4250 unit=rpm
